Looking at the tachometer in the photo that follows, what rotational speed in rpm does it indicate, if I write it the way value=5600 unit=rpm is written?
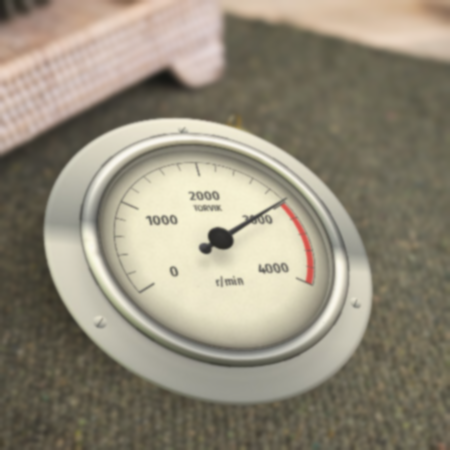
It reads value=3000 unit=rpm
